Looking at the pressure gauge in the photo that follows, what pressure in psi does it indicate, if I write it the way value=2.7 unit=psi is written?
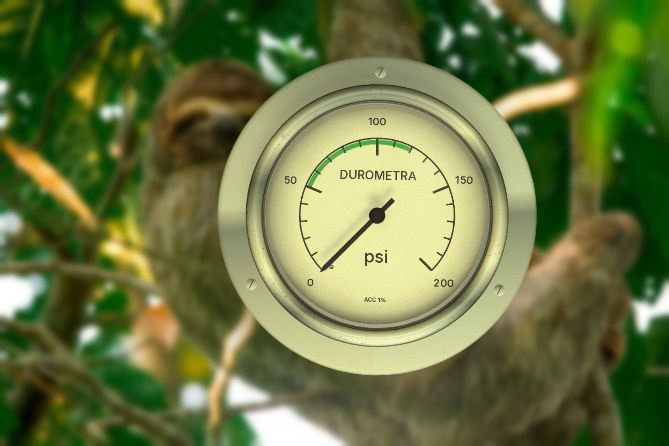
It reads value=0 unit=psi
